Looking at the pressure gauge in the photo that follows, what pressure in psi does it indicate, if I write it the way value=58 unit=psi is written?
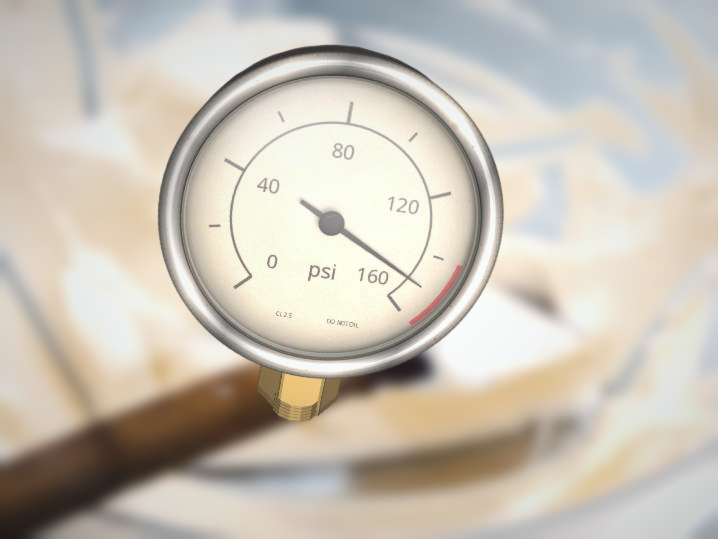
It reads value=150 unit=psi
